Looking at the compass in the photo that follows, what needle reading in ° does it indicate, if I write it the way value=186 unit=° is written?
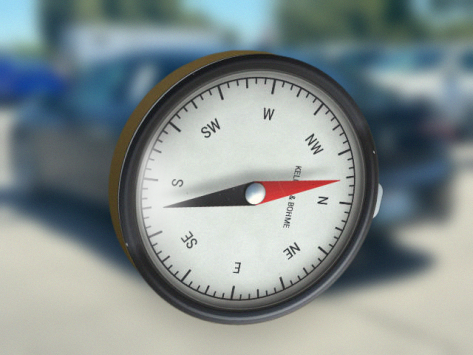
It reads value=345 unit=°
